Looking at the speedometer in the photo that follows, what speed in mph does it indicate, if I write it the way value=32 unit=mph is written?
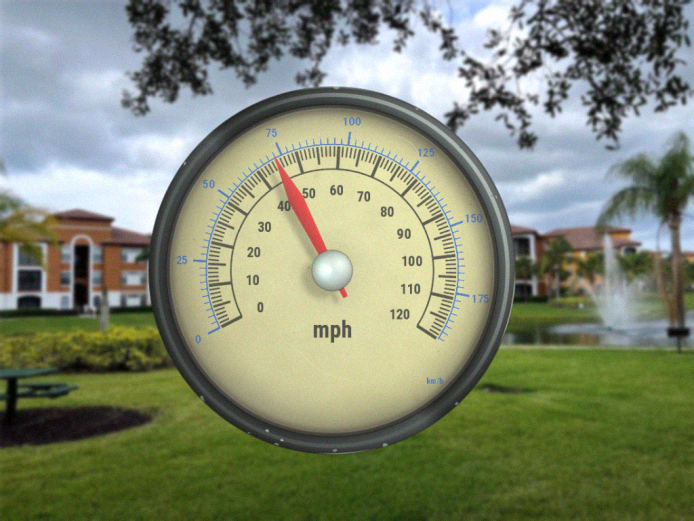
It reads value=45 unit=mph
